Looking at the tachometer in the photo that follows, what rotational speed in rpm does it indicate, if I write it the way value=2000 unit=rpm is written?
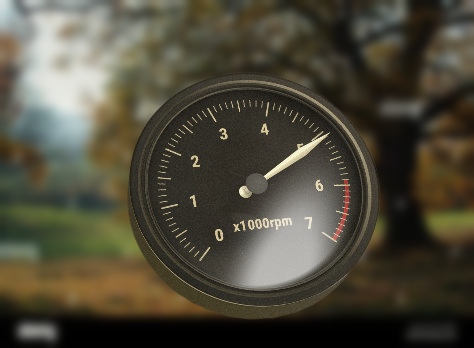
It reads value=5100 unit=rpm
